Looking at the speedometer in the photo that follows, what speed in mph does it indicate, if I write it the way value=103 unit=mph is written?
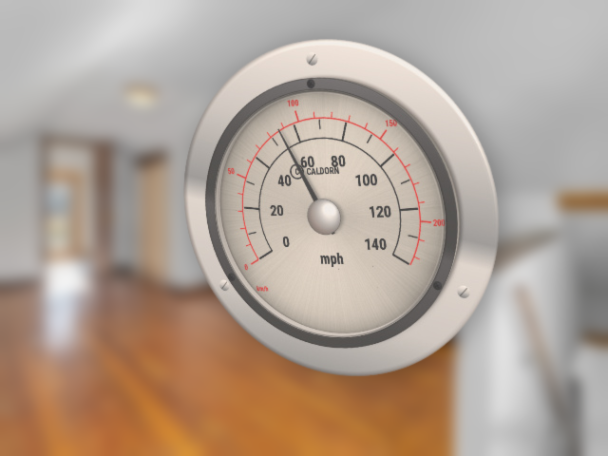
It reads value=55 unit=mph
